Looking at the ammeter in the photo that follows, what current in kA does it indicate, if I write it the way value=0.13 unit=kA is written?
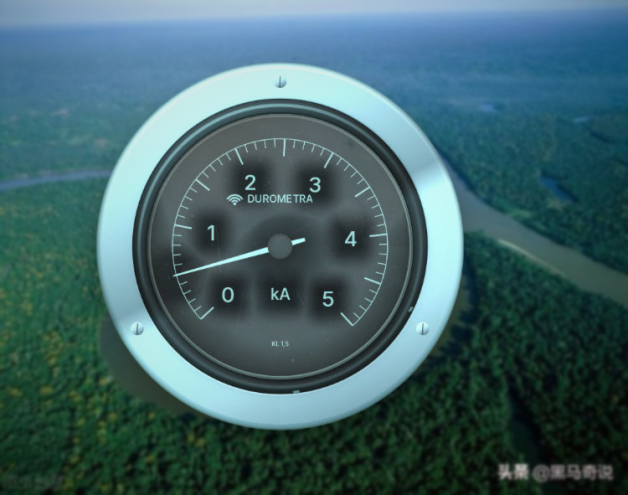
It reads value=0.5 unit=kA
